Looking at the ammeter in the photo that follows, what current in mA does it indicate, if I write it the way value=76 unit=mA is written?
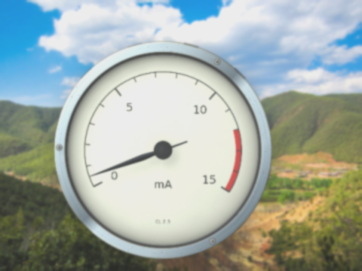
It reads value=0.5 unit=mA
